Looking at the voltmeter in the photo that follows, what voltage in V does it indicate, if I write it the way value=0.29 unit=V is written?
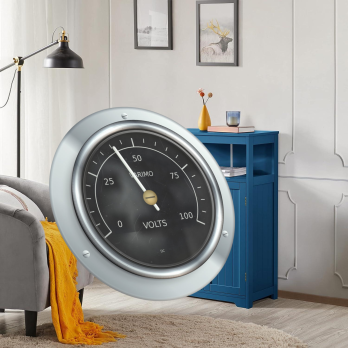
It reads value=40 unit=V
